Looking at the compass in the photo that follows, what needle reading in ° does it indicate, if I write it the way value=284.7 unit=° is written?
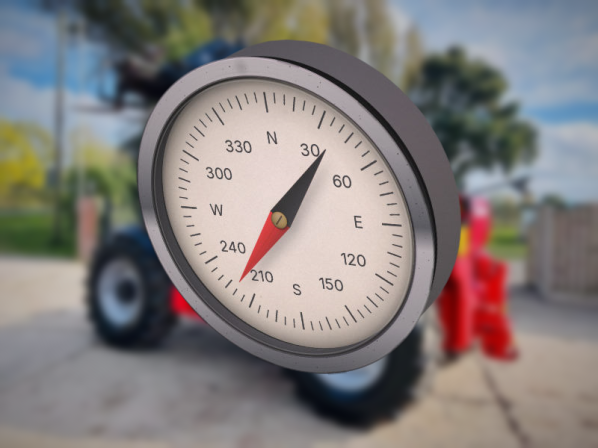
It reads value=220 unit=°
